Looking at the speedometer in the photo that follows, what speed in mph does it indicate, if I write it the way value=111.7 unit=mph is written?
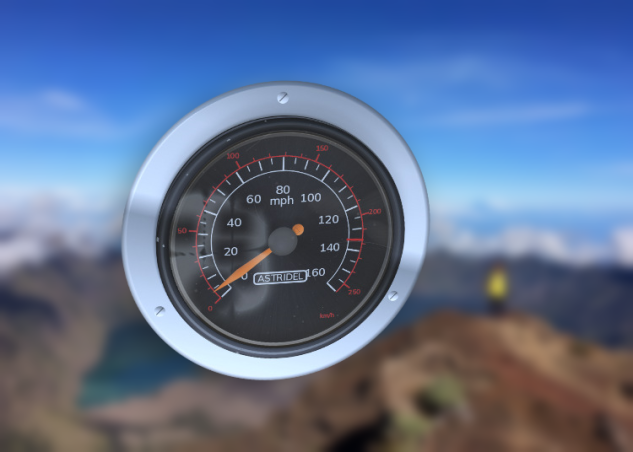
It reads value=5 unit=mph
